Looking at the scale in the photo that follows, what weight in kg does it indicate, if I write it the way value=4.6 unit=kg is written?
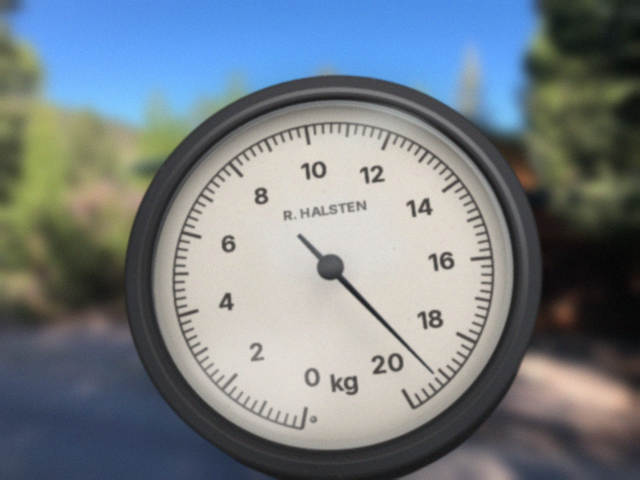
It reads value=19.2 unit=kg
